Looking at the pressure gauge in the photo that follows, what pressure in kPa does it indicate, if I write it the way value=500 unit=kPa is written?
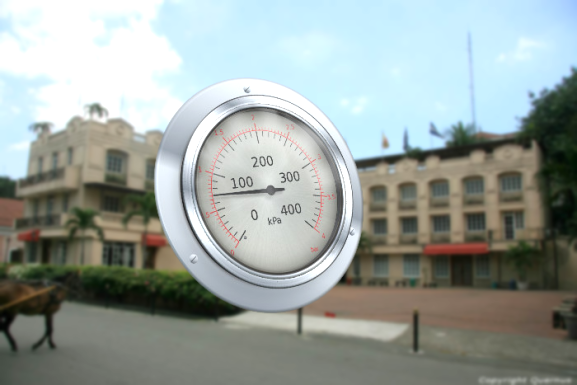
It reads value=70 unit=kPa
